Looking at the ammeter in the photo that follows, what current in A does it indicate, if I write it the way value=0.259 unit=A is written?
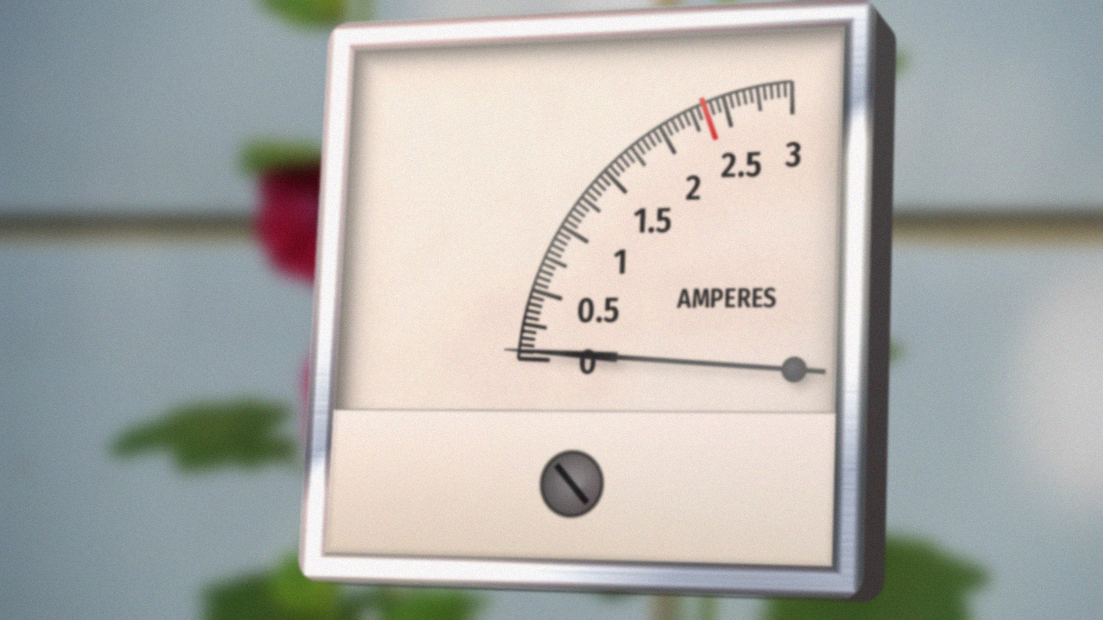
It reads value=0.05 unit=A
